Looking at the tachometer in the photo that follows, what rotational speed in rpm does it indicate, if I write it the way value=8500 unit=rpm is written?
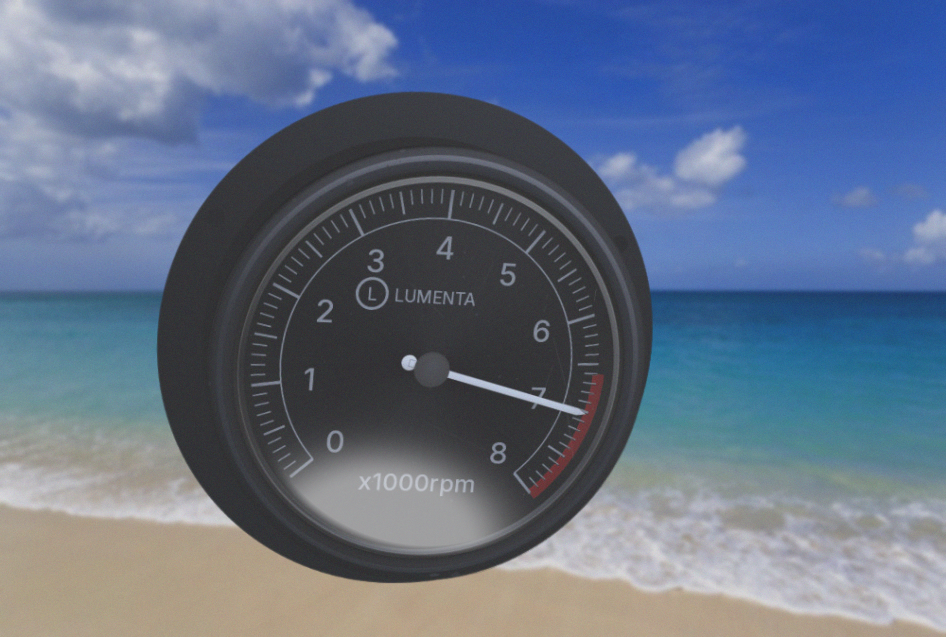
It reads value=7000 unit=rpm
